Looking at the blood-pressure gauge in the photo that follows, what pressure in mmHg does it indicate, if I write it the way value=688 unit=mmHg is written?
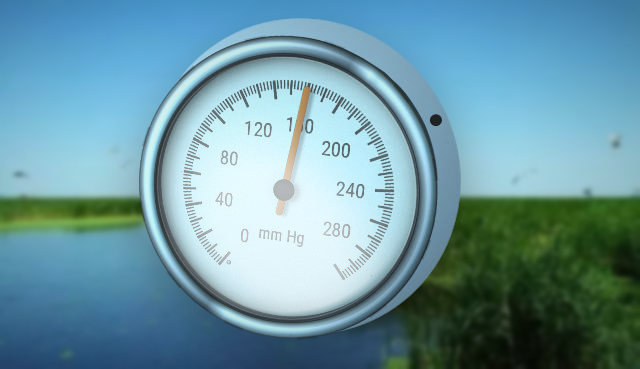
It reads value=160 unit=mmHg
